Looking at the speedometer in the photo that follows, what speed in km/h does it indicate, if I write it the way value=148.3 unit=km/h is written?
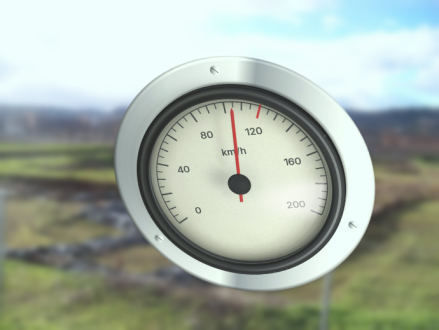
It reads value=105 unit=km/h
